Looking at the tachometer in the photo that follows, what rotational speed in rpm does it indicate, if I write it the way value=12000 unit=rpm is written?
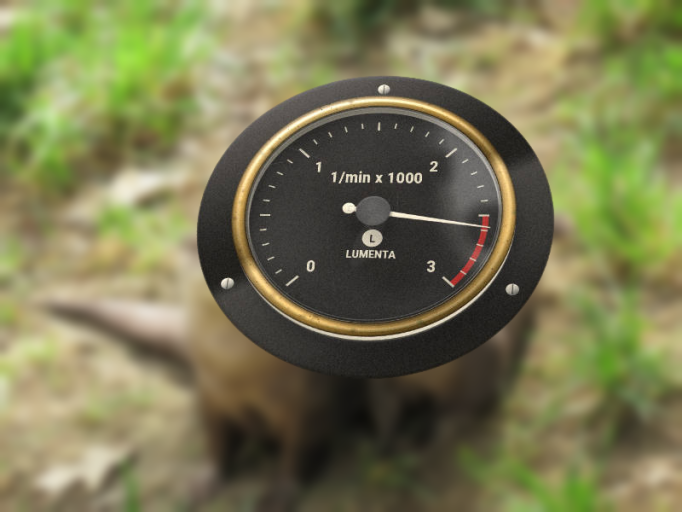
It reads value=2600 unit=rpm
